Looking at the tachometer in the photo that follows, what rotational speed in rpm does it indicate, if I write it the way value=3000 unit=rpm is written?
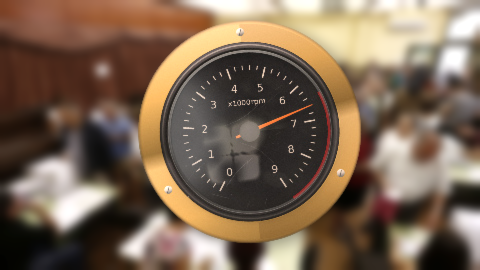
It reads value=6600 unit=rpm
